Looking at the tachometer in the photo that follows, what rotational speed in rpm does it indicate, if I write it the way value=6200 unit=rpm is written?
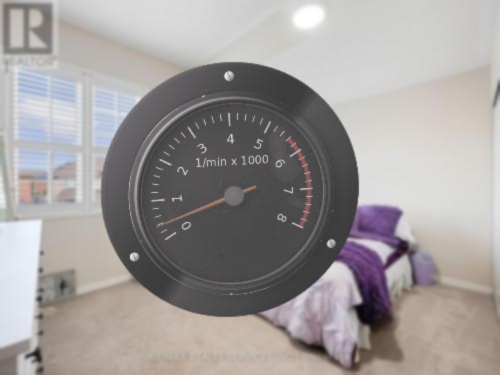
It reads value=400 unit=rpm
